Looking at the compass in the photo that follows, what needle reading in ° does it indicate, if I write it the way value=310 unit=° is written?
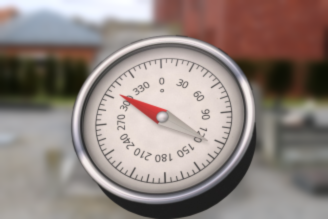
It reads value=305 unit=°
